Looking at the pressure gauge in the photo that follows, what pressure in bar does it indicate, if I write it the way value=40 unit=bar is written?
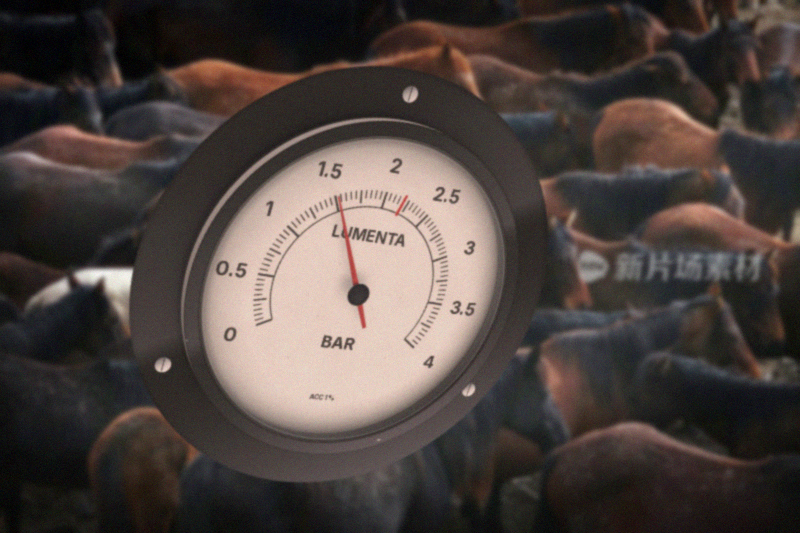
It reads value=1.5 unit=bar
